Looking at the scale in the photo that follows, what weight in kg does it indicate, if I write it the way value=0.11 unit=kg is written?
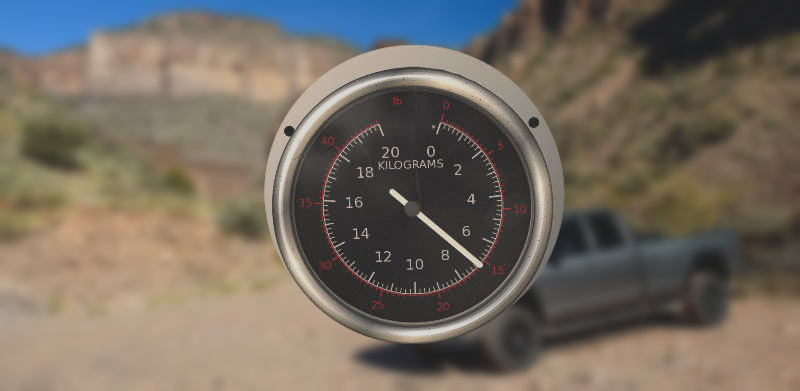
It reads value=7 unit=kg
